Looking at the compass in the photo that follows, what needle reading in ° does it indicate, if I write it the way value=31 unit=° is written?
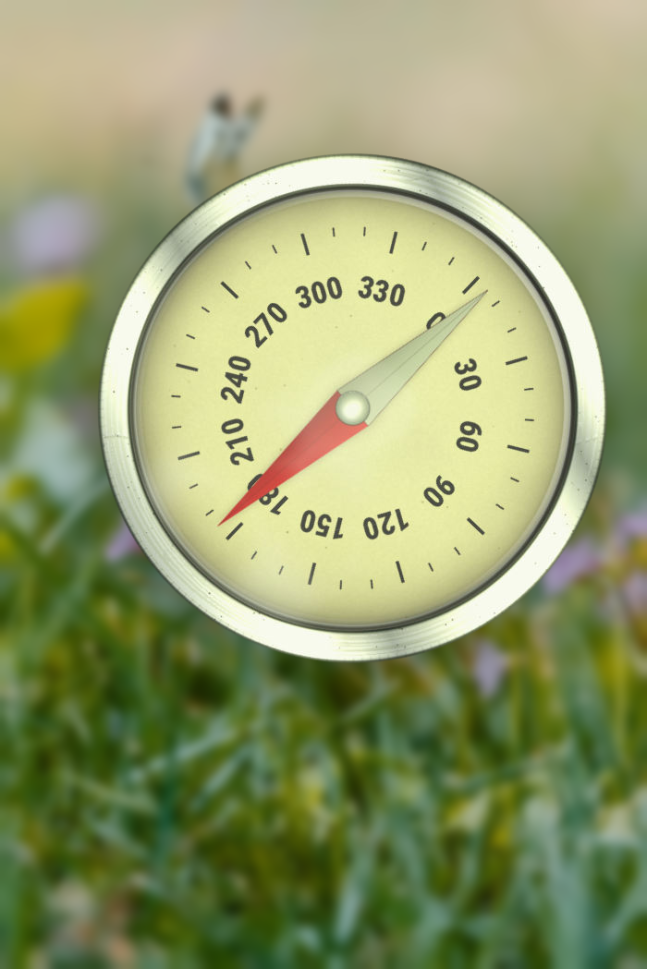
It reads value=185 unit=°
